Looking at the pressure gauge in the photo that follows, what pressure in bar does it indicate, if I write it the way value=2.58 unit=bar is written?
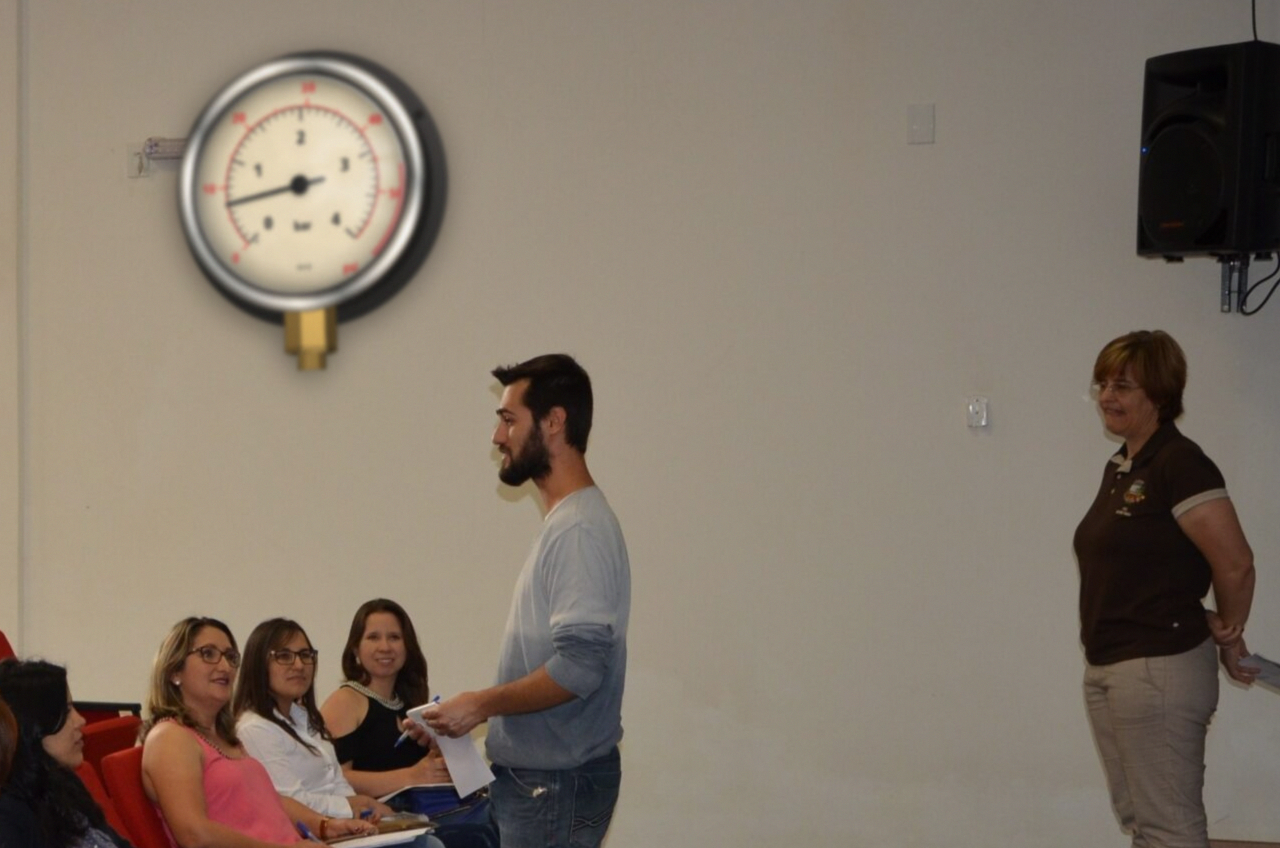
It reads value=0.5 unit=bar
